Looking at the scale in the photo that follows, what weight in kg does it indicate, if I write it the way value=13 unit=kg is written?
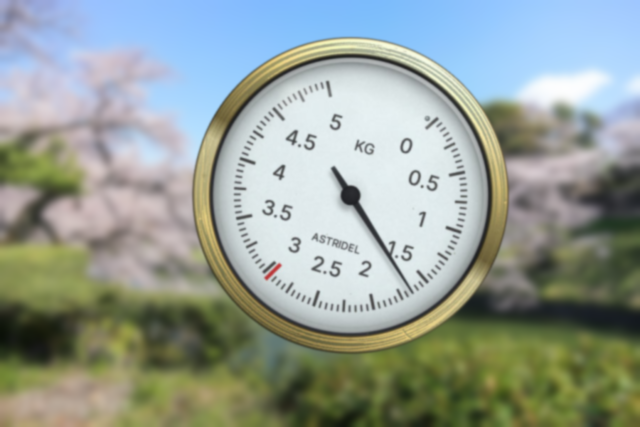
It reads value=1.65 unit=kg
